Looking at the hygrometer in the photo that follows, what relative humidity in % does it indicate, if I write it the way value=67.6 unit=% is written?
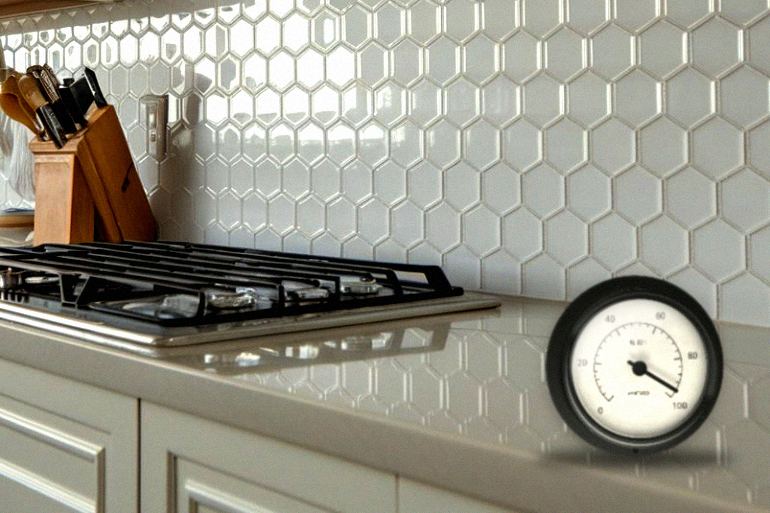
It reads value=96 unit=%
